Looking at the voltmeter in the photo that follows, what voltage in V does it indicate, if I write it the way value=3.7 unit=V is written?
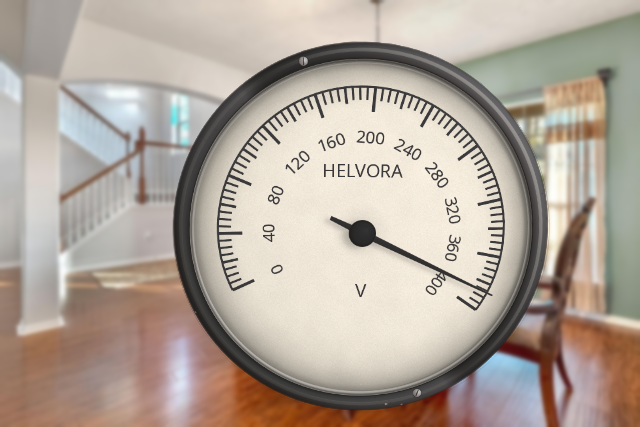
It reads value=385 unit=V
